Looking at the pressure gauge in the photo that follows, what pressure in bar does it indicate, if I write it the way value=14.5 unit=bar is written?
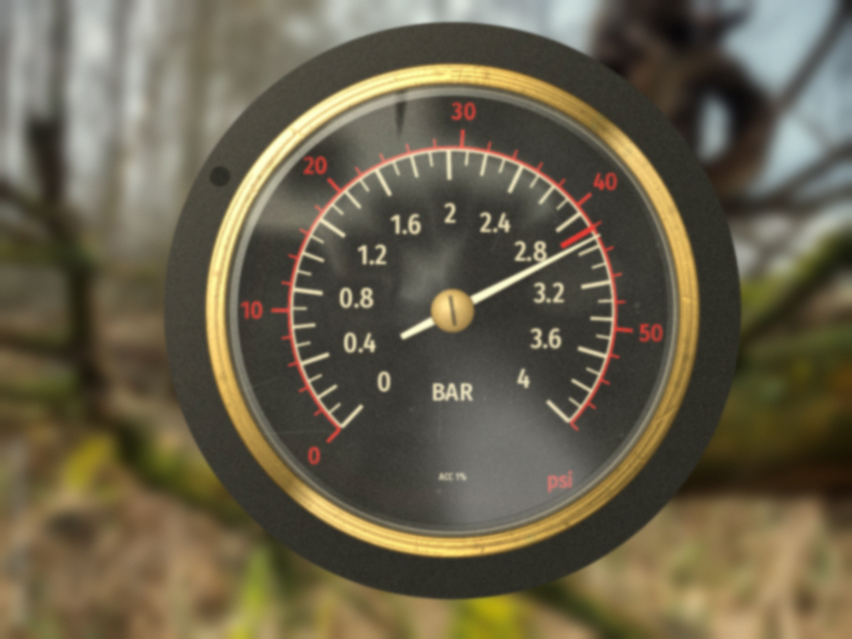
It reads value=2.95 unit=bar
